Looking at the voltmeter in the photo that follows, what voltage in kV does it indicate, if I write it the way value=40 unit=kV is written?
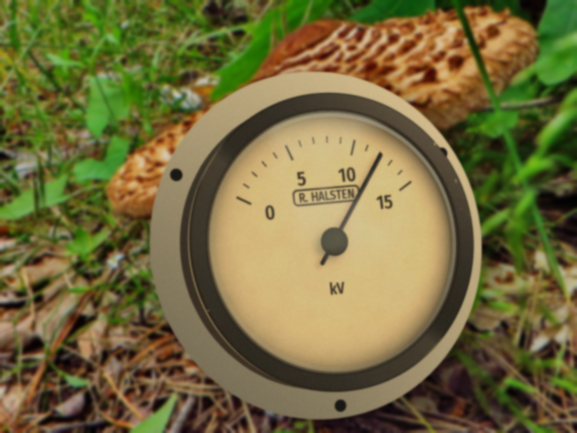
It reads value=12 unit=kV
